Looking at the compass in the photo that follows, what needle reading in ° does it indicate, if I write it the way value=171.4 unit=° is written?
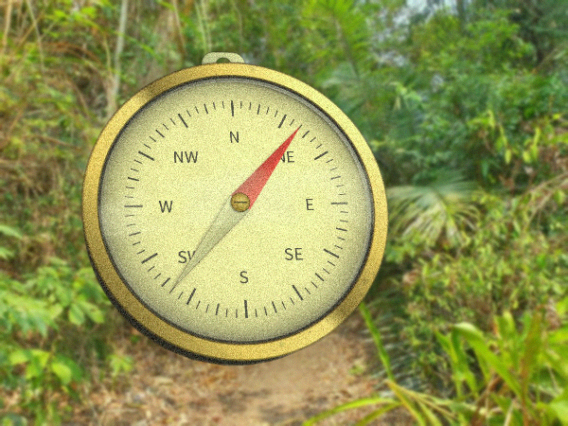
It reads value=40 unit=°
